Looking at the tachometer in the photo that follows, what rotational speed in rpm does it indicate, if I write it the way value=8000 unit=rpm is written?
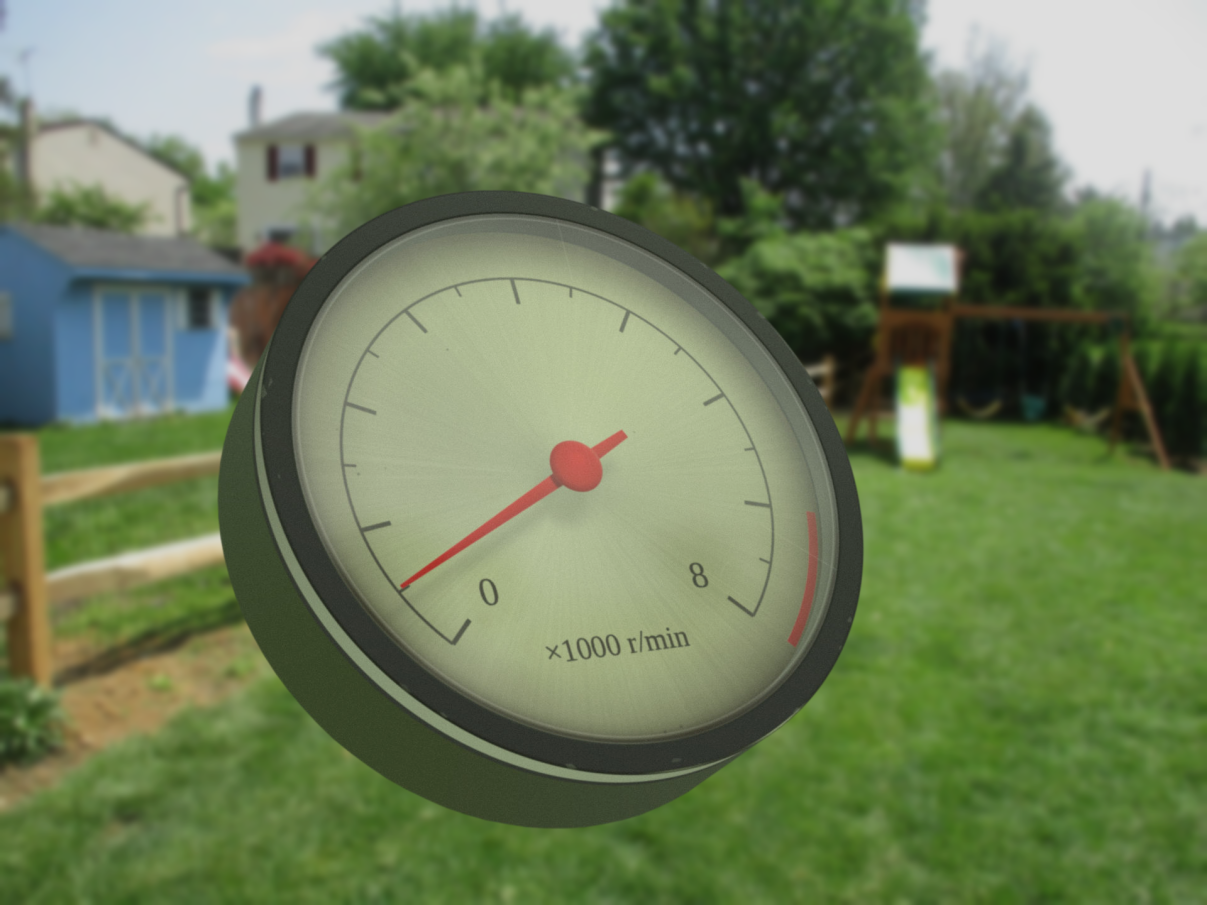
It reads value=500 unit=rpm
